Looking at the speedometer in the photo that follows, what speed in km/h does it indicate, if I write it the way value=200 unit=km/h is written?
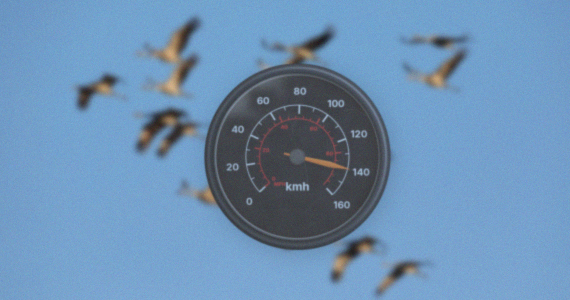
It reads value=140 unit=km/h
